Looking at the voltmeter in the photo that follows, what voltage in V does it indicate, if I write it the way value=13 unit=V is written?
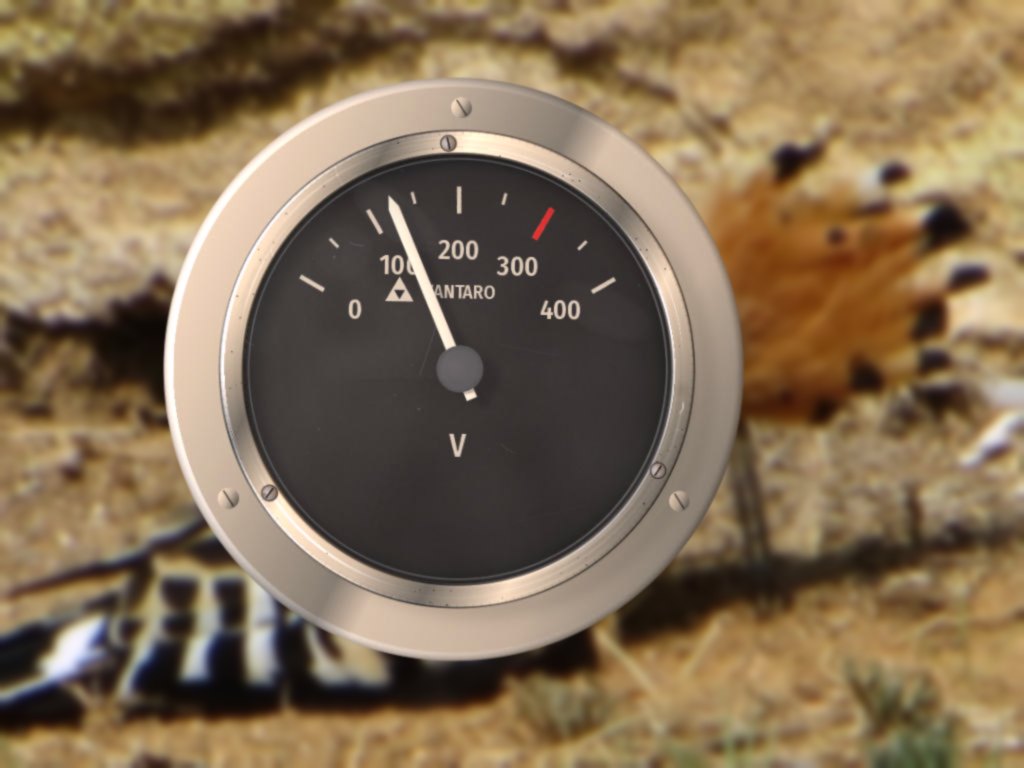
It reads value=125 unit=V
